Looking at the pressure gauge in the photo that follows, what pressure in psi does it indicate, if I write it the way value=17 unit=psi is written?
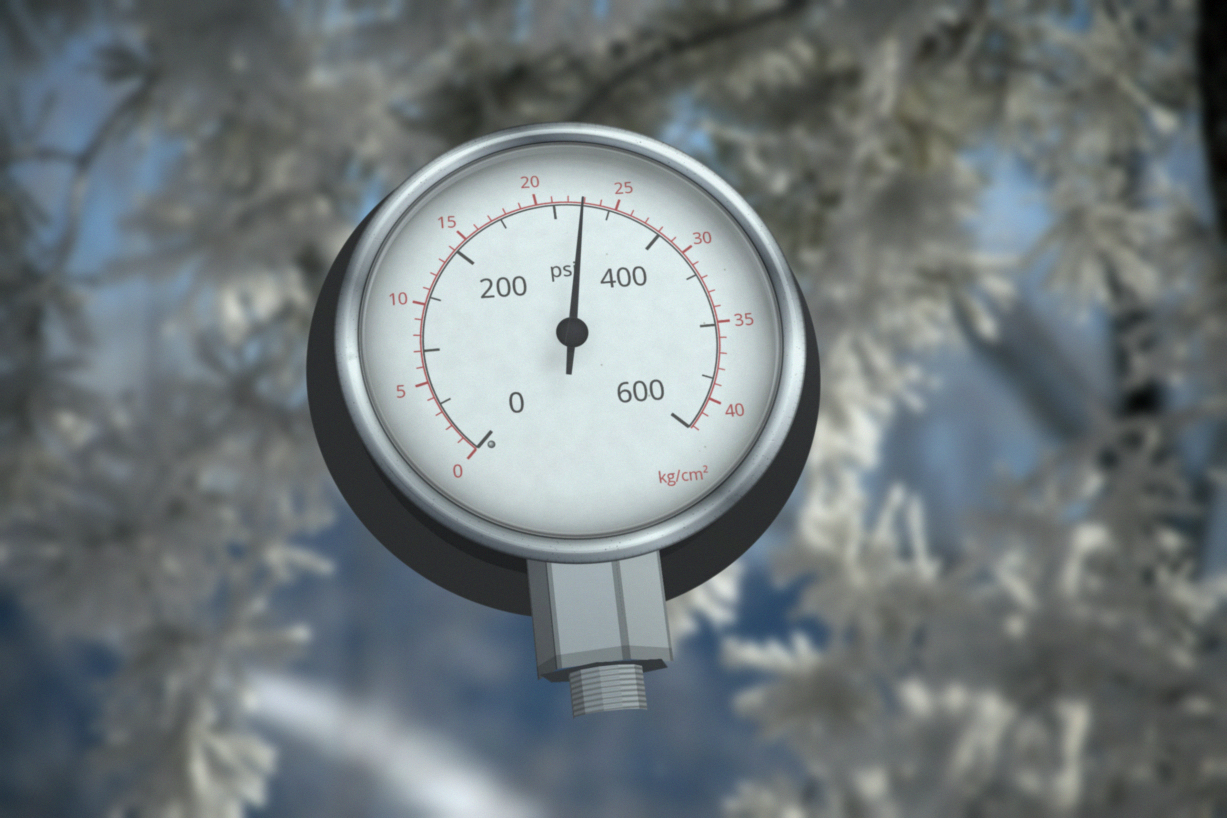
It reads value=325 unit=psi
